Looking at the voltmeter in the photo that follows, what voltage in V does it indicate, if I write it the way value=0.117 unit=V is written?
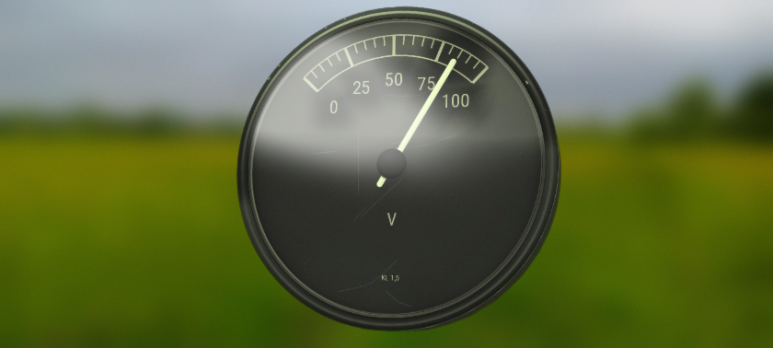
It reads value=85 unit=V
